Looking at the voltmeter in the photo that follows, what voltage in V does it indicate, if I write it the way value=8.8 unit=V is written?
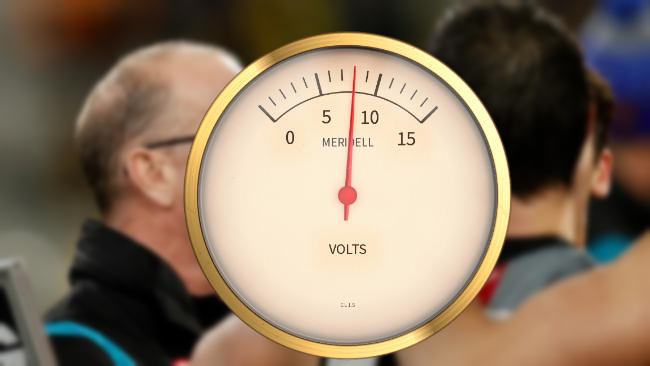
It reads value=8 unit=V
